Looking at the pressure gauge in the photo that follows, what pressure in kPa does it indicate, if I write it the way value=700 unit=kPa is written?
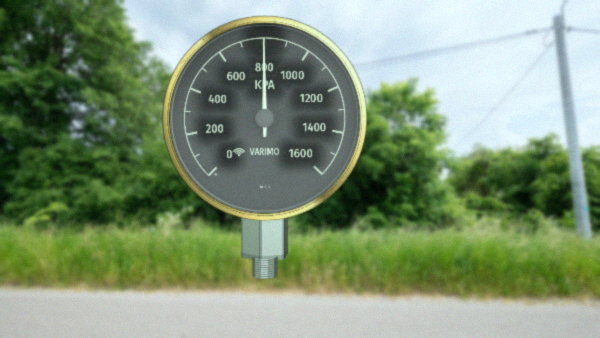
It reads value=800 unit=kPa
